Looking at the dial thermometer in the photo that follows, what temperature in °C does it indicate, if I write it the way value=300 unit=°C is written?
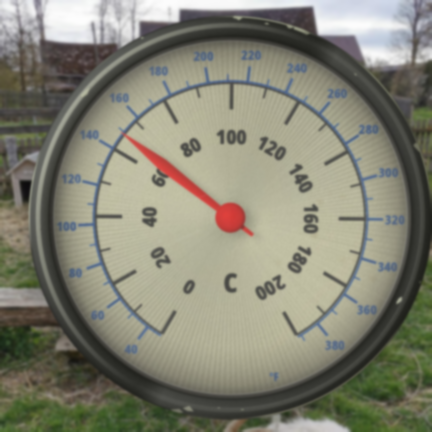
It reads value=65 unit=°C
